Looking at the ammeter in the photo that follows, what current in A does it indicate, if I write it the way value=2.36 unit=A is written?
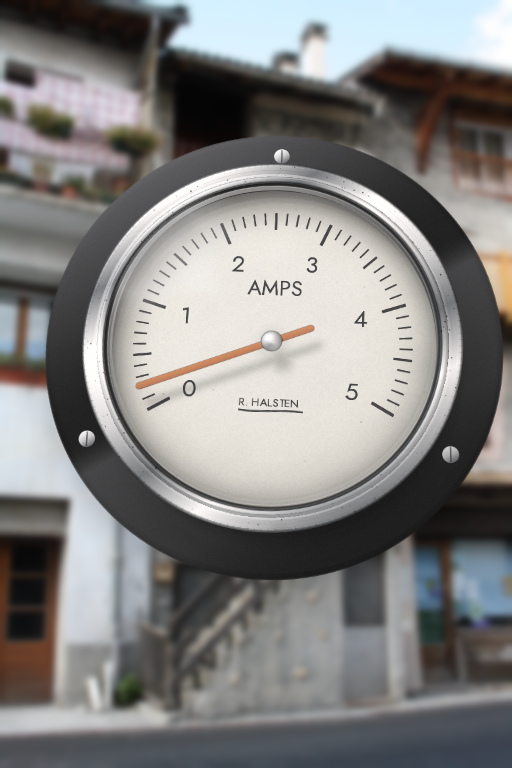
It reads value=0.2 unit=A
